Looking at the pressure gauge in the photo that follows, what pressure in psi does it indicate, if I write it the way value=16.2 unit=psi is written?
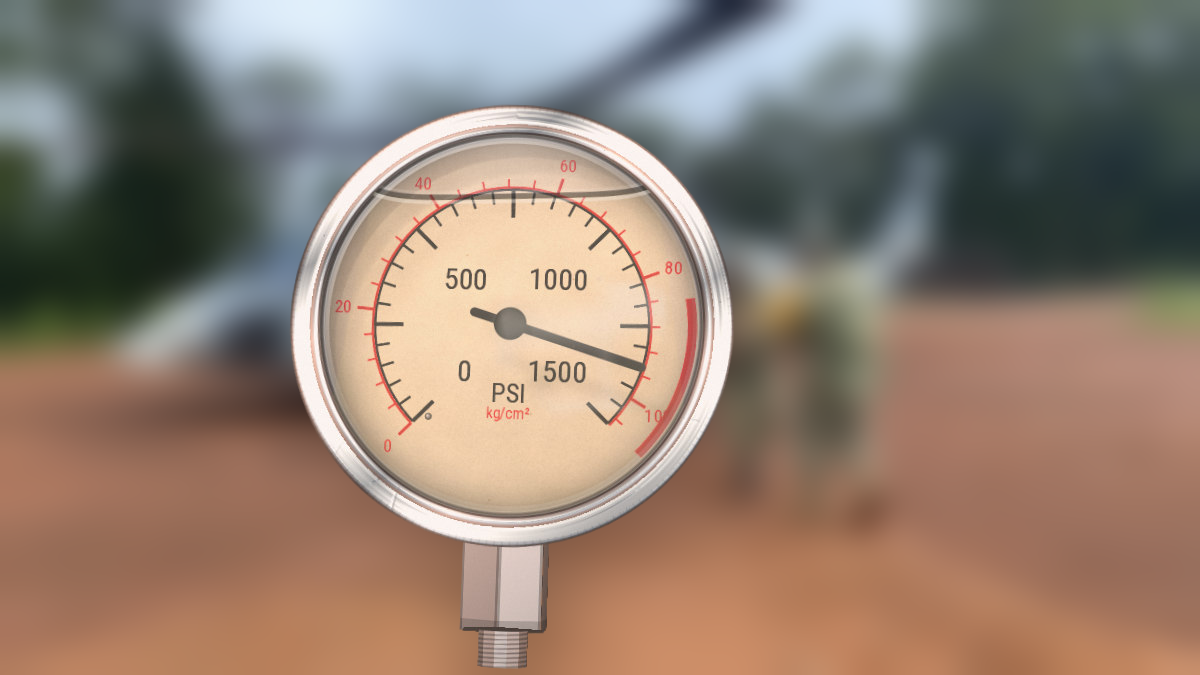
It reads value=1350 unit=psi
